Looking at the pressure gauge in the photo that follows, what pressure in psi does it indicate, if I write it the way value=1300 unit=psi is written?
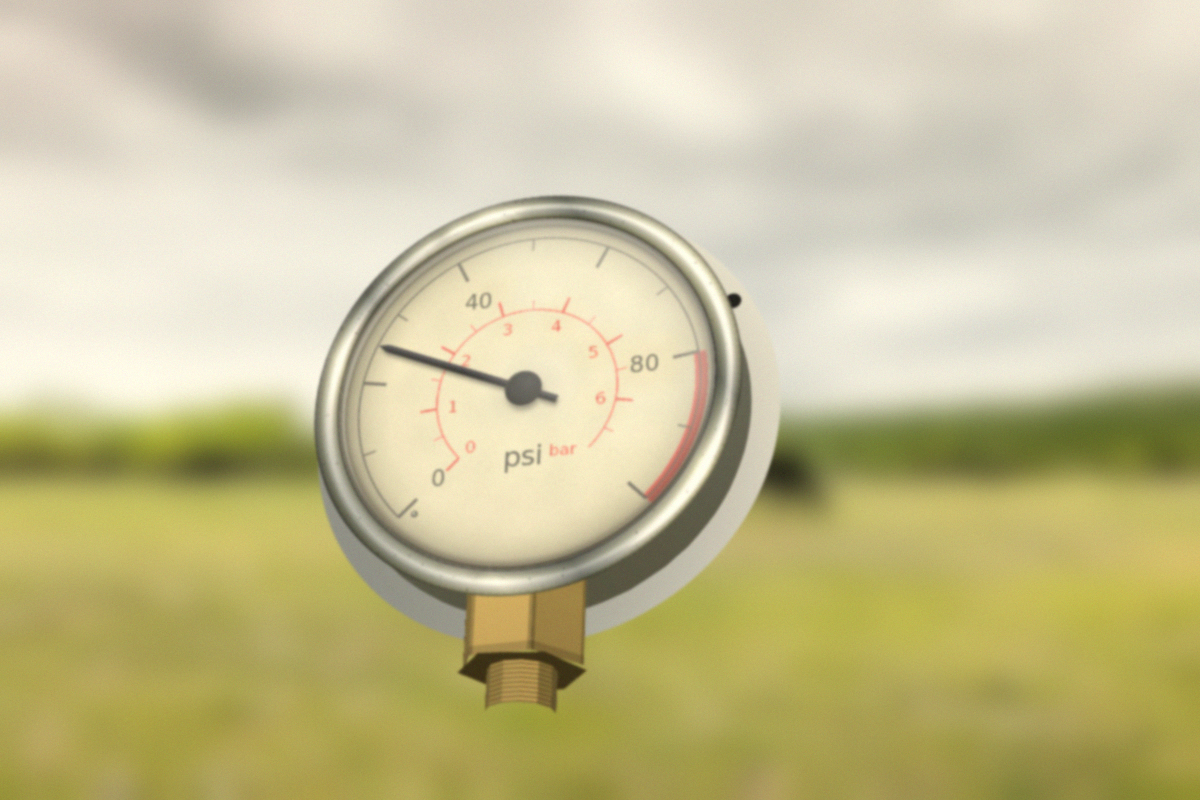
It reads value=25 unit=psi
